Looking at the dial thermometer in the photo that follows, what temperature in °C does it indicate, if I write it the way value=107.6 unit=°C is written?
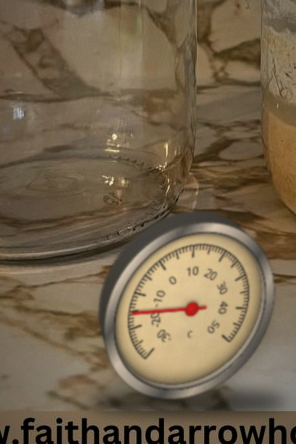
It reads value=-15 unit=°C
